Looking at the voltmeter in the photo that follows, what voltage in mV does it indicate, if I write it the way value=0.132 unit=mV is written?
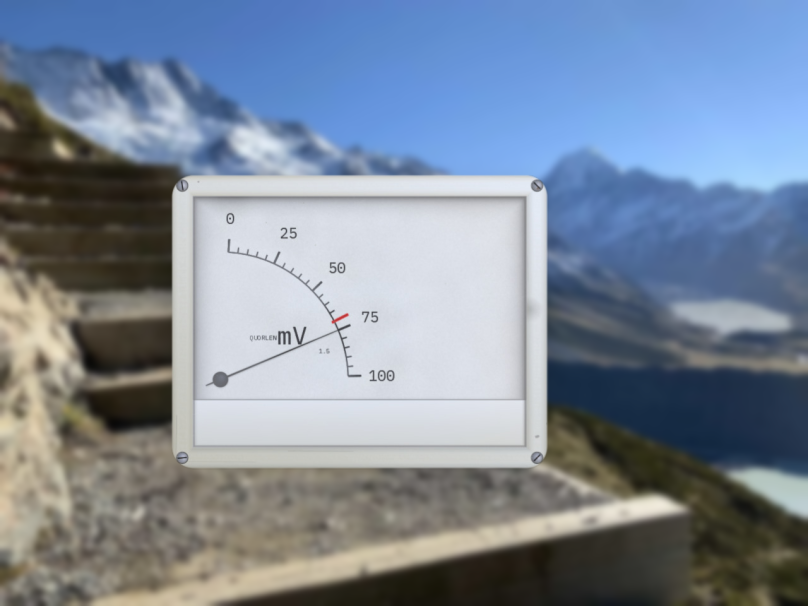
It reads value=75 unit=mV
